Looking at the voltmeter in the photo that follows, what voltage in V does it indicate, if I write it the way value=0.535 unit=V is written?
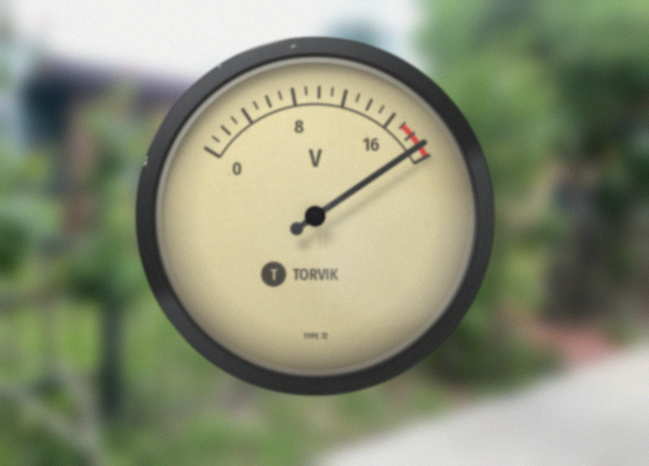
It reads value=19 unit=V
